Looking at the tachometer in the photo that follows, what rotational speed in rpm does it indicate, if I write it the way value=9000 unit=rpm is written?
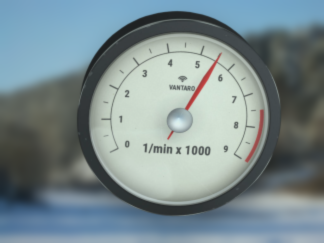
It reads value=5500 unit=rpm
